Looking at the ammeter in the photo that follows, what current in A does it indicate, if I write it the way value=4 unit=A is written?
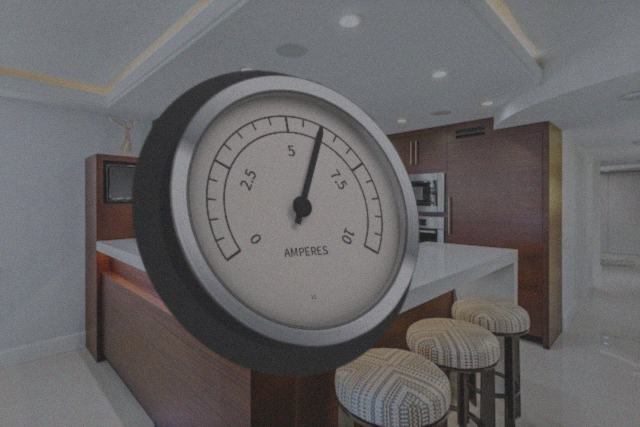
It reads value=6 unit=A
